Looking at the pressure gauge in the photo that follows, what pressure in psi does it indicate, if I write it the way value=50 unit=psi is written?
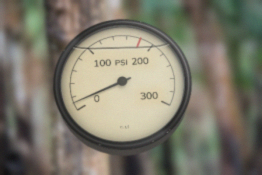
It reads value=10 unit=psi
